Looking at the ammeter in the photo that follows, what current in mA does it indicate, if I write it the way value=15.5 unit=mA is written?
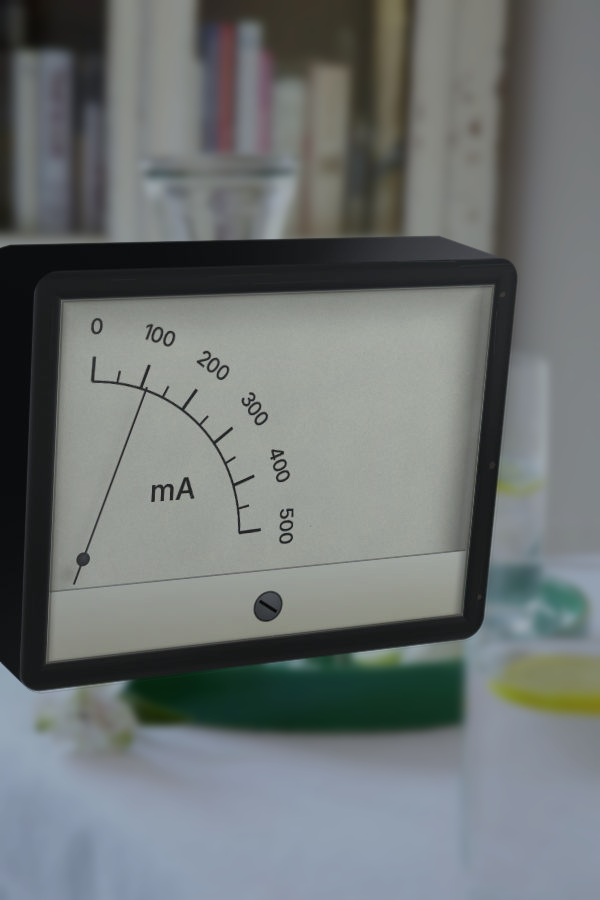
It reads value=100 unit=mA
